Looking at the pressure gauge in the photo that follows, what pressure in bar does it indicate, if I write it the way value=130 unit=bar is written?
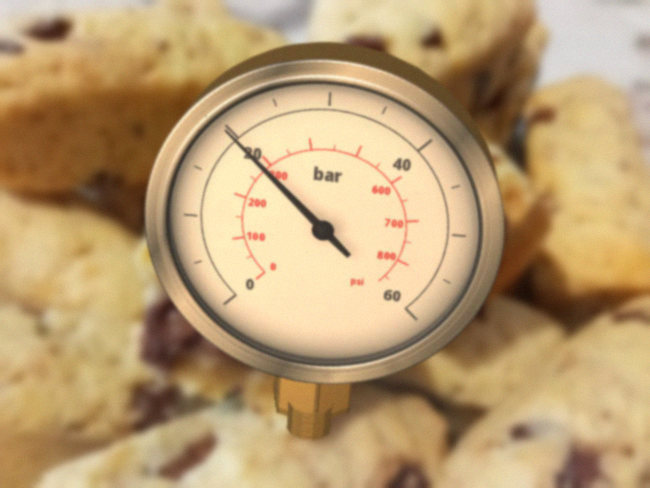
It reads value=20 unit=bar
